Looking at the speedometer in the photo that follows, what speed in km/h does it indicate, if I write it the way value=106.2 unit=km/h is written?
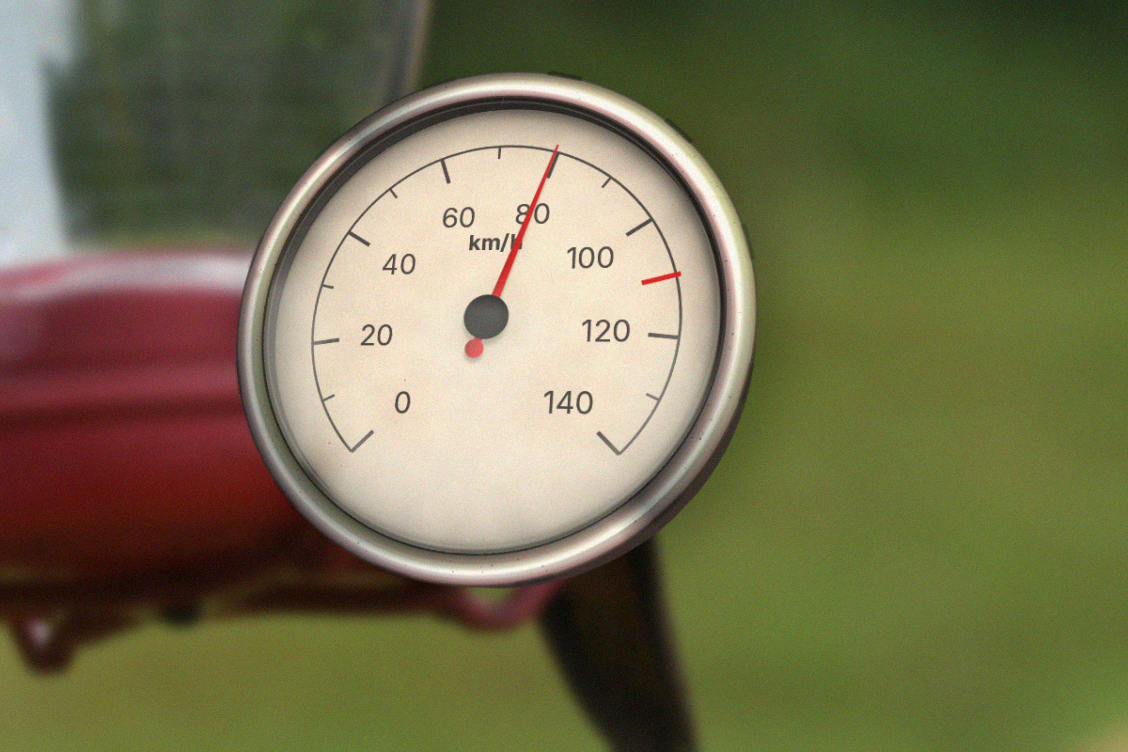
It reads value=80 unit=km/h
